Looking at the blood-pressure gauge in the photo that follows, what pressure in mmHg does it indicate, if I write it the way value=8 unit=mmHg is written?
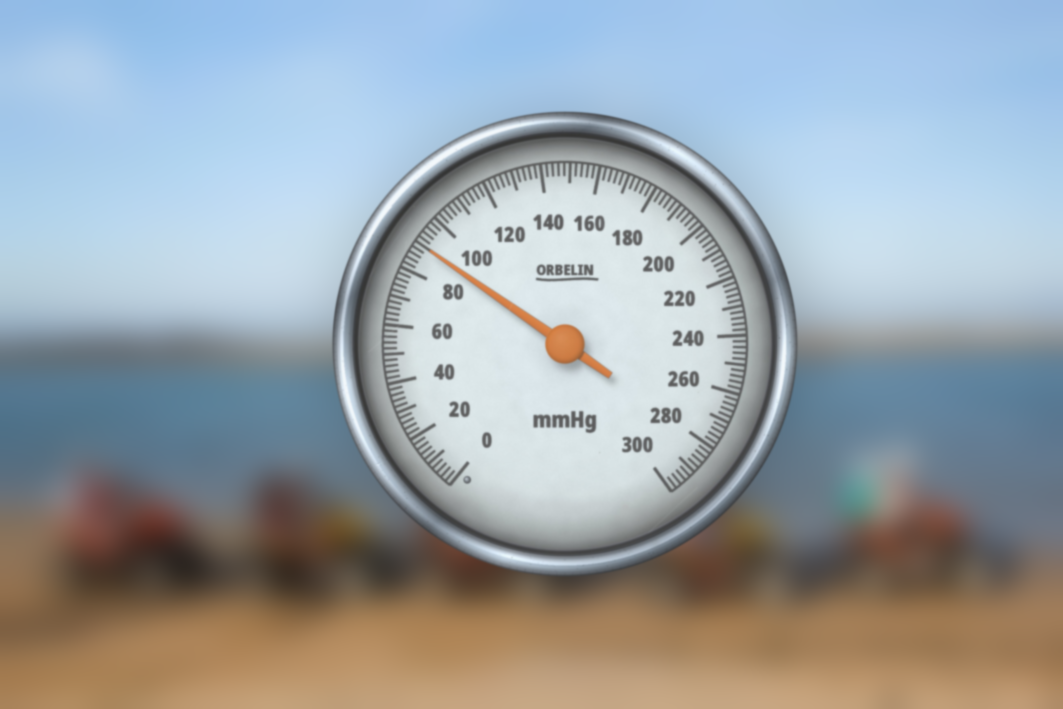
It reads value=90 unit=mmHg
